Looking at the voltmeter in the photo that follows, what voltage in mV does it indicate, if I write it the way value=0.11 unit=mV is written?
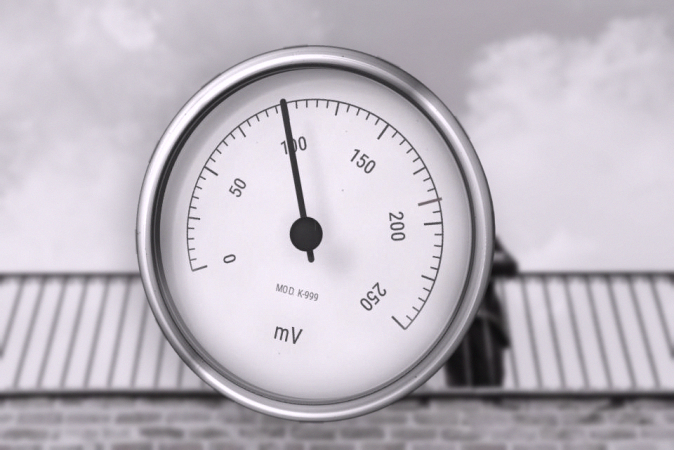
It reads value=100 unit=mV
